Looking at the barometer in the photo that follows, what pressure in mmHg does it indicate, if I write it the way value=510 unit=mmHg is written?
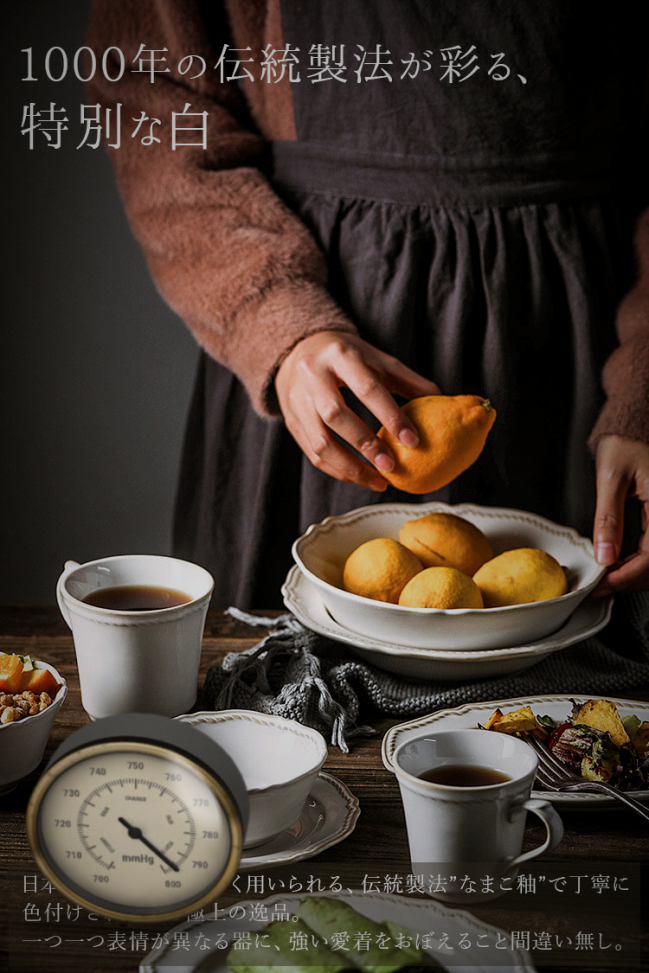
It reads value=795 unit=mmHg
